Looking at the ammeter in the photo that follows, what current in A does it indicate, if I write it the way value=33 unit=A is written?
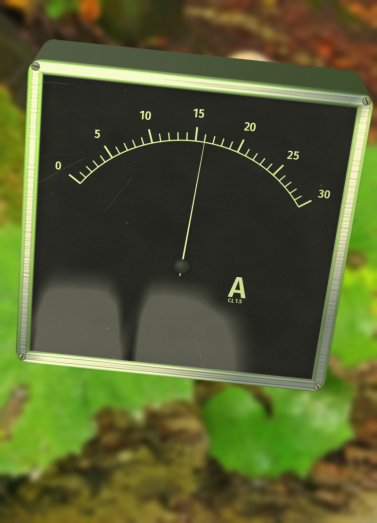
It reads value=16 unit=A
